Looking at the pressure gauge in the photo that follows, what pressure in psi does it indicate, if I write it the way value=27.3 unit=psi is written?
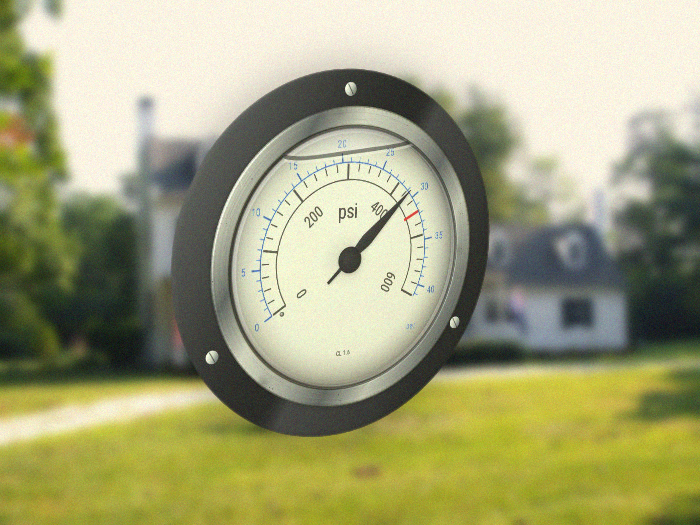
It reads value=420 unit=psi
